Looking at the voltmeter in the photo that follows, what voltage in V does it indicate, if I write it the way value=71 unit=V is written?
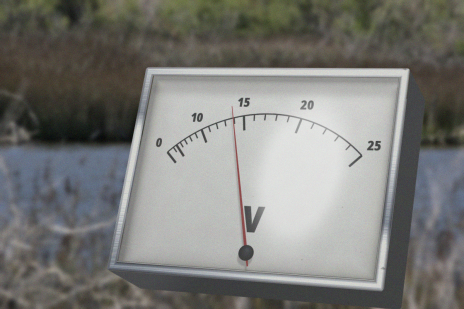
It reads value=14 unit=V
